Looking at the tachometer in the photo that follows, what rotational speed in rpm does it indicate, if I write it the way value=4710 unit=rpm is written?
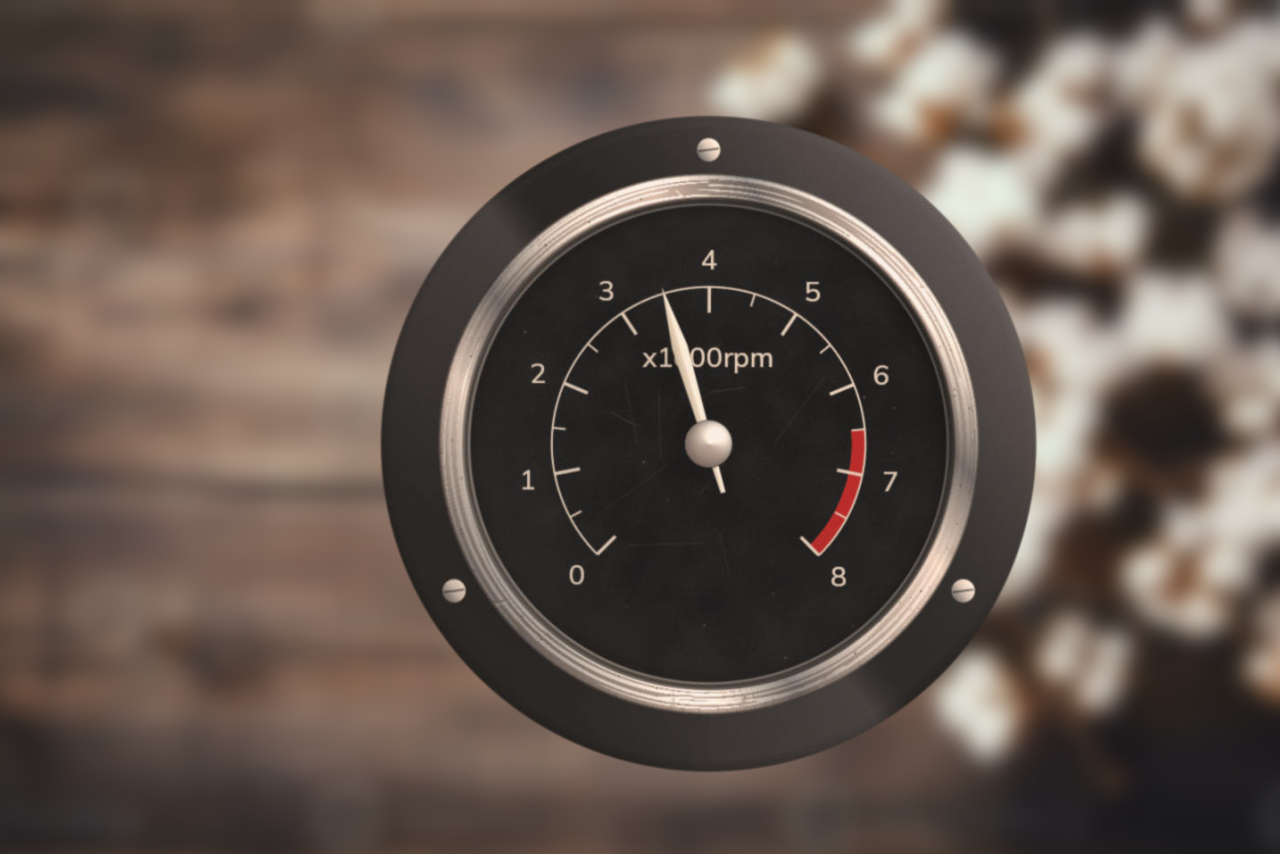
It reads value=3500 unit=rpm
